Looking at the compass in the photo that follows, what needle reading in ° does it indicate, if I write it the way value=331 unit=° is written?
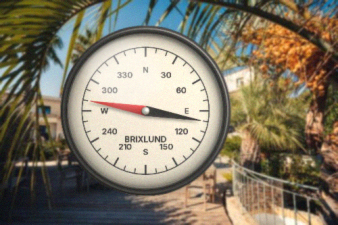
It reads value=280 unit=°
